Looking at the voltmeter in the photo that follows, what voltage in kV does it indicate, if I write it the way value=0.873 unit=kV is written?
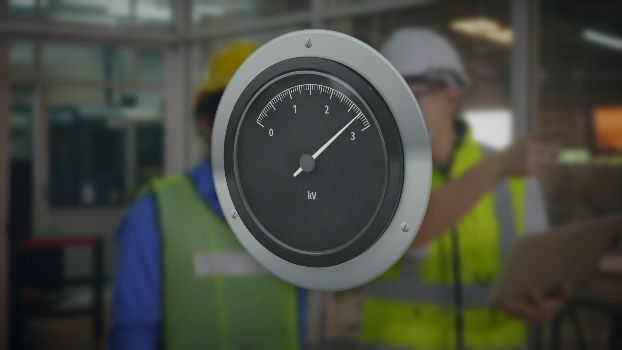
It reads value=2.75 unit=kV
